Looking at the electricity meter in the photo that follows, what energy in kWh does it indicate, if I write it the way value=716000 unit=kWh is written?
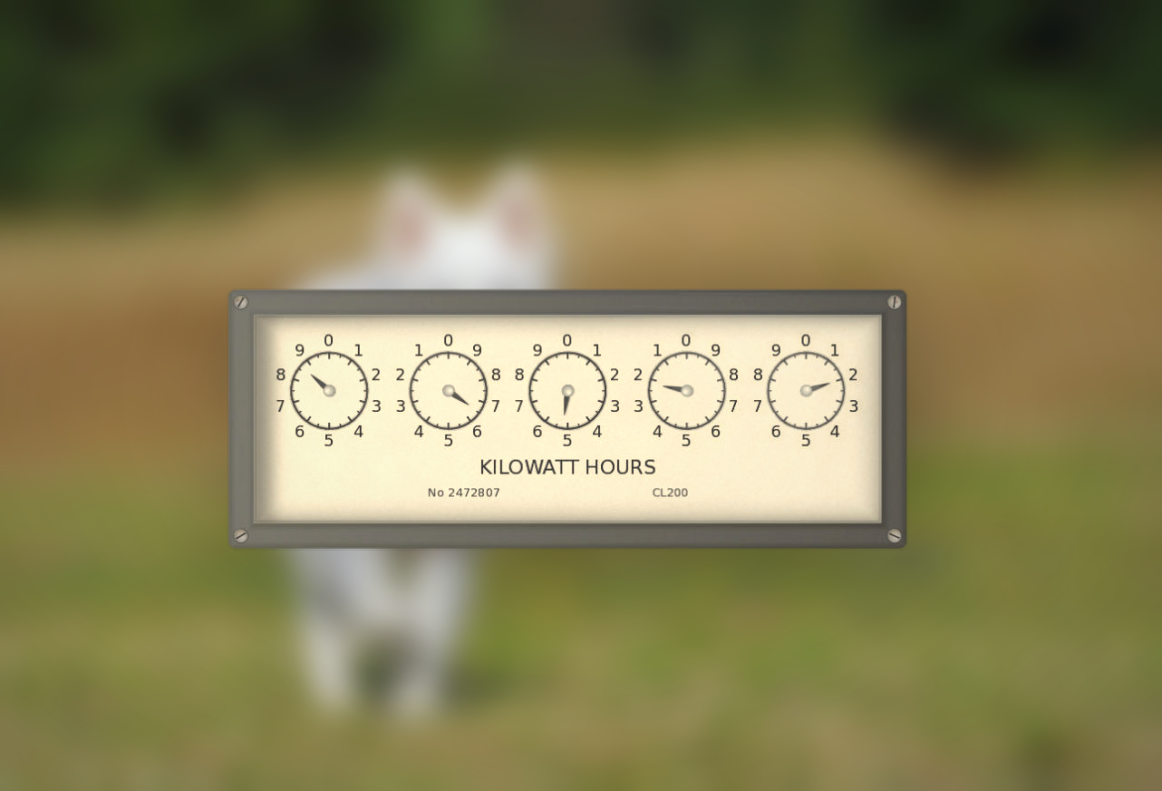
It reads value=86522 unit=kWh
